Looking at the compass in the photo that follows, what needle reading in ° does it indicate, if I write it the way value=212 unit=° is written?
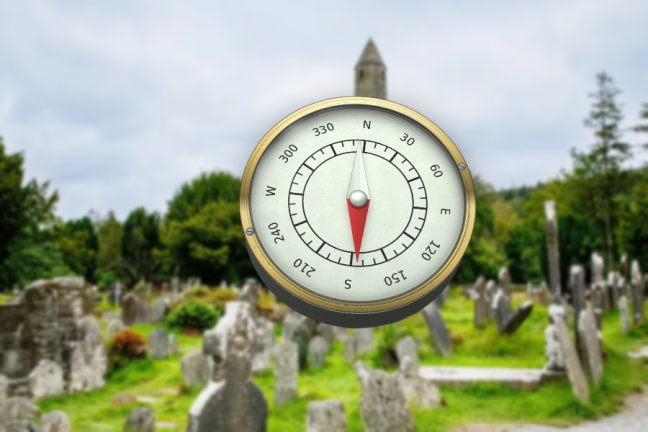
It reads value=175 unit=°
